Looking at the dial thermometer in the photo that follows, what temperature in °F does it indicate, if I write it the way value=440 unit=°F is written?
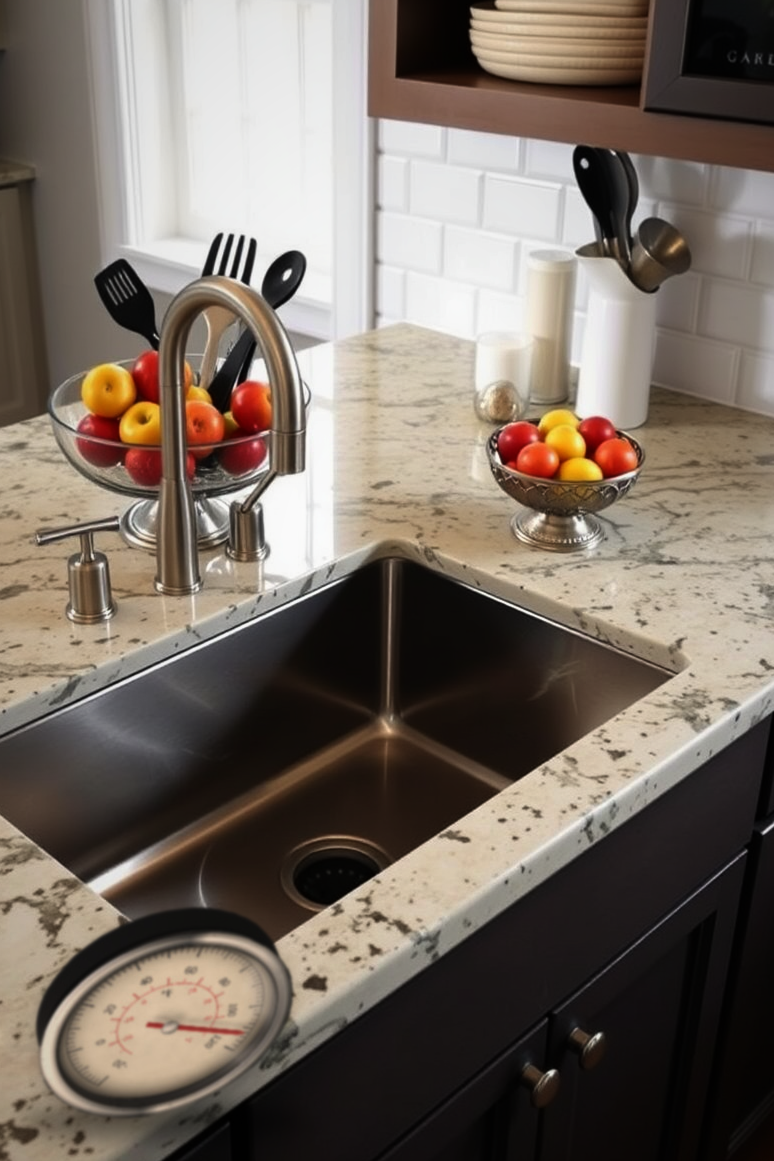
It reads value=110 unit=°F
